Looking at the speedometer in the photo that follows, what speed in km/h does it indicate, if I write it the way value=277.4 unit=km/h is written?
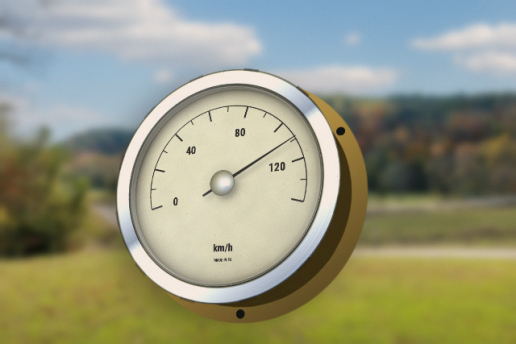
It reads value=110 unit=km/h
